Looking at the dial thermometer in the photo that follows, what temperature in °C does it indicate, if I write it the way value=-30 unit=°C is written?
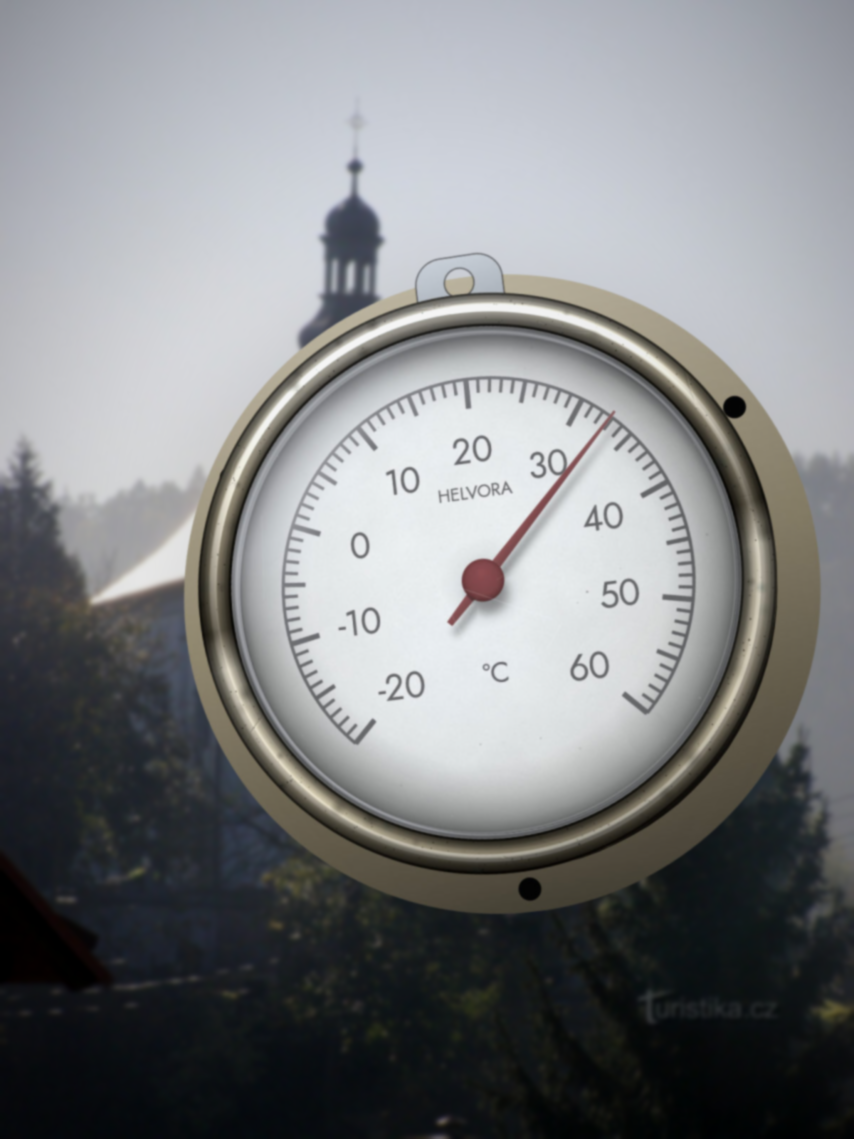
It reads value=33 unit=°C
